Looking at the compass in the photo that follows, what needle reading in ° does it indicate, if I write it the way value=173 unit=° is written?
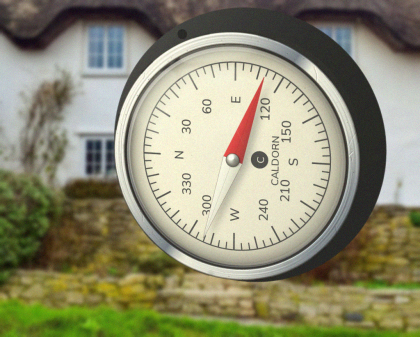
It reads value=110 unit=°
